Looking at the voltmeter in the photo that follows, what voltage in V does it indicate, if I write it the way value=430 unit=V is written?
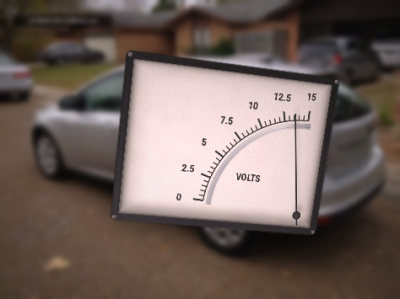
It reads value=13.5 unit=V
